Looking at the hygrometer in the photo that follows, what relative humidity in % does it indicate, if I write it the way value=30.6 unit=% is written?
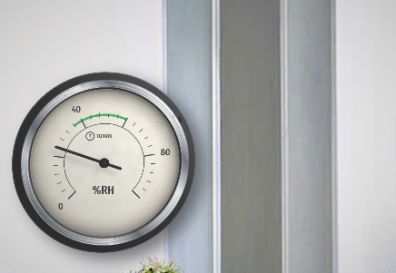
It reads value=24 unit=%
